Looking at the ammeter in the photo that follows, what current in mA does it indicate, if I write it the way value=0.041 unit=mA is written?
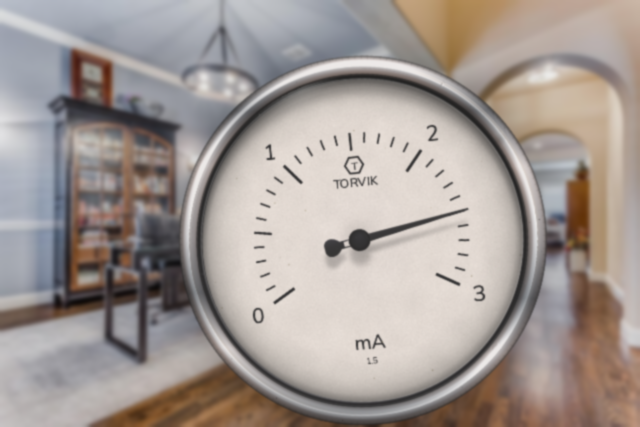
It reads value=2.5 unit=mA
